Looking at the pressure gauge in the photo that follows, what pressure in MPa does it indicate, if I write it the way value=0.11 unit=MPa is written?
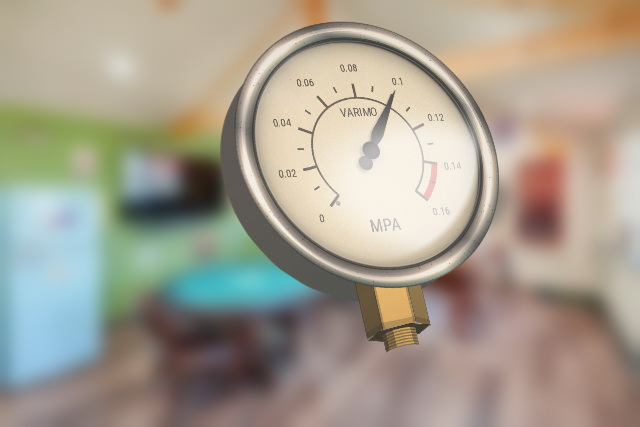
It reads value=0.1 unit=MPa
